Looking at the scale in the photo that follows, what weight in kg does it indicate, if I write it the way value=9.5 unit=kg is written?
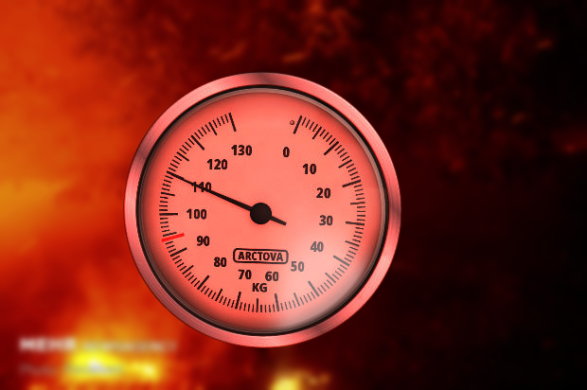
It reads value=110 unit=kg
